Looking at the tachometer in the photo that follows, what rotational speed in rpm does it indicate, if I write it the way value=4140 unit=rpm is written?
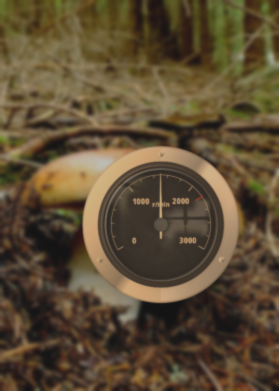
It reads value=1500 unit=rpm
